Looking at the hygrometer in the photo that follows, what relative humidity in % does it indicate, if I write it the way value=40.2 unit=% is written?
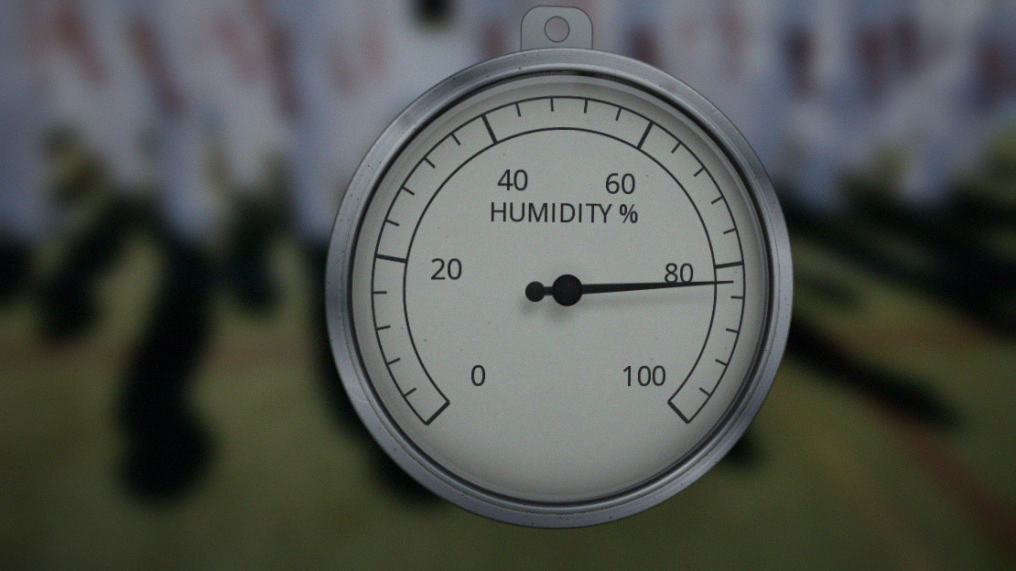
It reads value=82 unit=%
